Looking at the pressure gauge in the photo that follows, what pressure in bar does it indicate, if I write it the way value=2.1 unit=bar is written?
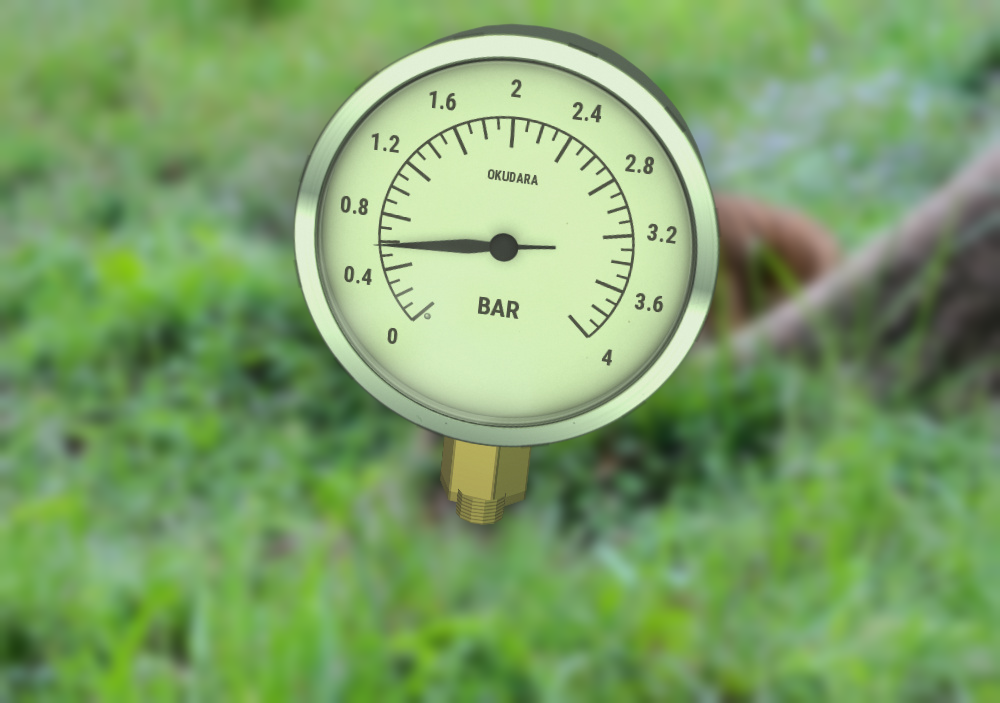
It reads value=0.6 unit=bar
